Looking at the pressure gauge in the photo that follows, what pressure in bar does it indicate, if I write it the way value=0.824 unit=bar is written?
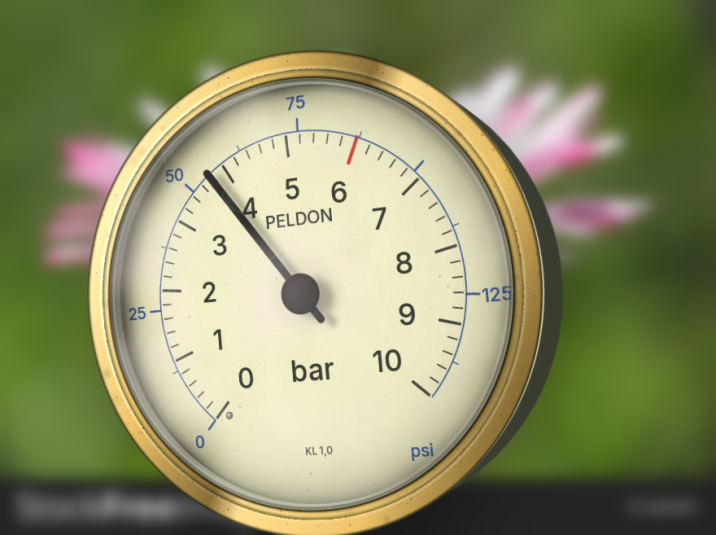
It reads value=3.8 unit=bar
